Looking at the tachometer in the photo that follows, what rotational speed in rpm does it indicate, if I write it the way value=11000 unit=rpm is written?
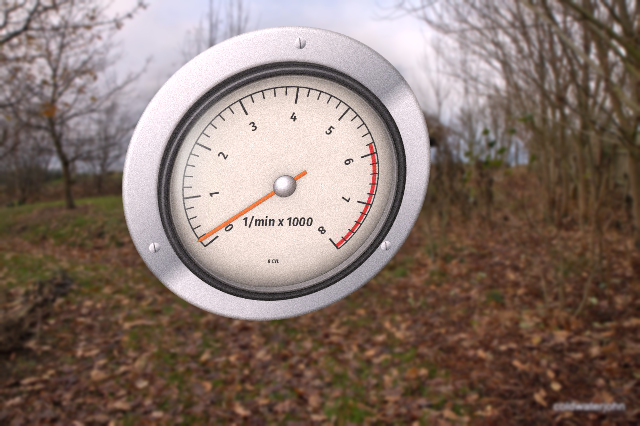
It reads value=200 unit=rpm
